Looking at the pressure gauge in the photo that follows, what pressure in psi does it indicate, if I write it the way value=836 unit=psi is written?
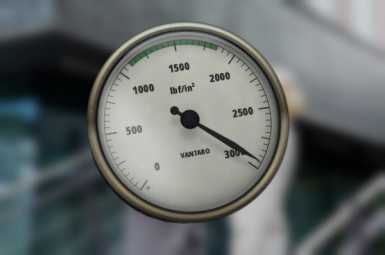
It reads value=2950 unit=psi
